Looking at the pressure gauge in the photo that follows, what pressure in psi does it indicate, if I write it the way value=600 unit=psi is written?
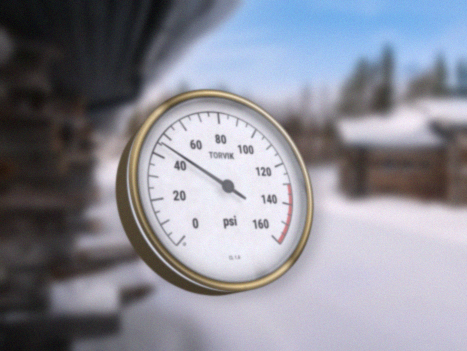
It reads value=45 unit=psi
